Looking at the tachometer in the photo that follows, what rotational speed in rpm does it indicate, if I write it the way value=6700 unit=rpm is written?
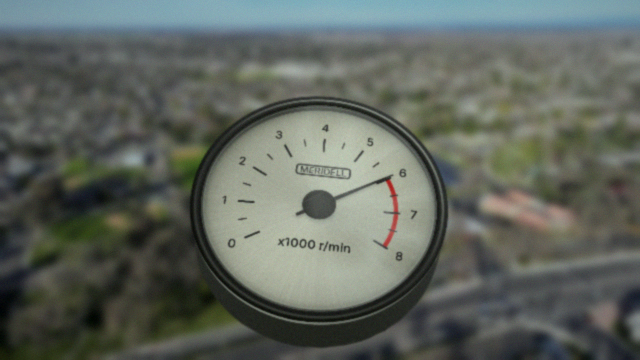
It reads value=6000 unit=rpm
